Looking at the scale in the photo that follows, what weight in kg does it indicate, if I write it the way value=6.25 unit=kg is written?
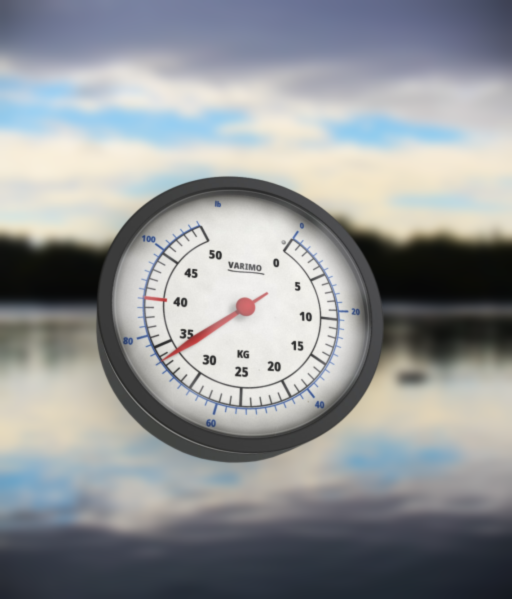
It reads value=33.5 unit=kg
